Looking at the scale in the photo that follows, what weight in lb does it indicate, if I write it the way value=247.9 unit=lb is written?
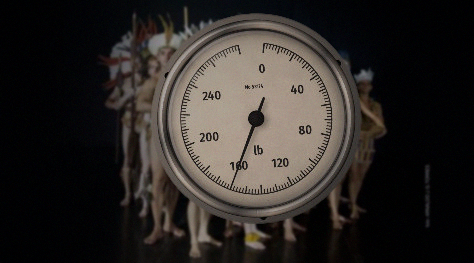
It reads value=160 unit=lb
